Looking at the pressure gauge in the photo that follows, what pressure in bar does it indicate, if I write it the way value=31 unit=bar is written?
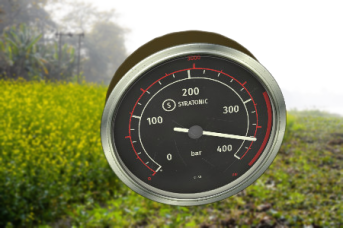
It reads value=360 unit=bar
